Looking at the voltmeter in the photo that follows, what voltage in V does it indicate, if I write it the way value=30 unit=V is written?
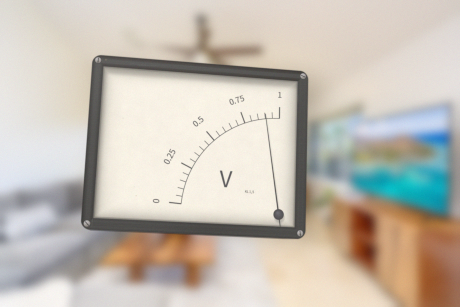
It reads value=0.9 unit=V
